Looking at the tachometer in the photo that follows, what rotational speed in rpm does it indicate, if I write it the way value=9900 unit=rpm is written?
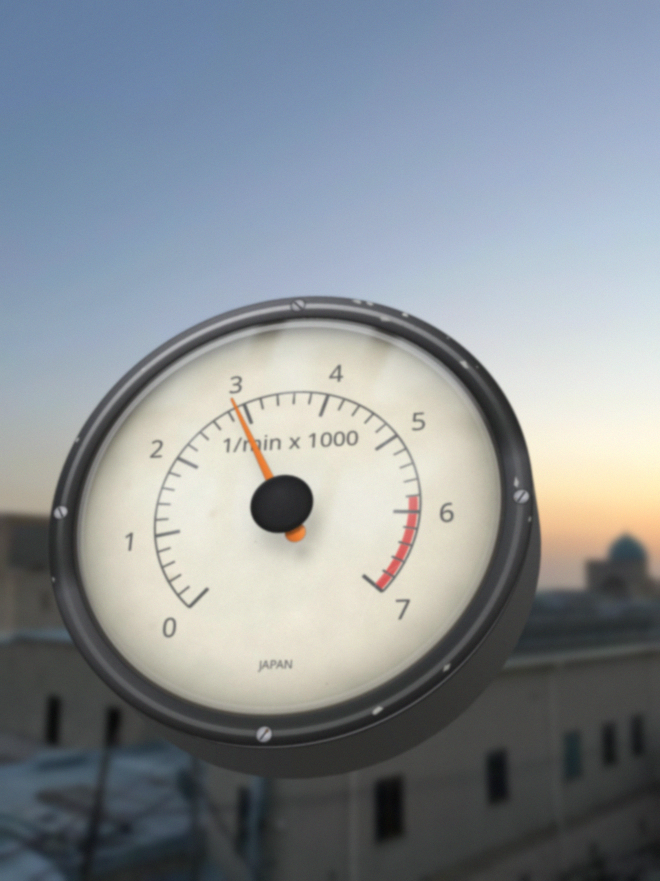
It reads value=2900 unit=rpm
